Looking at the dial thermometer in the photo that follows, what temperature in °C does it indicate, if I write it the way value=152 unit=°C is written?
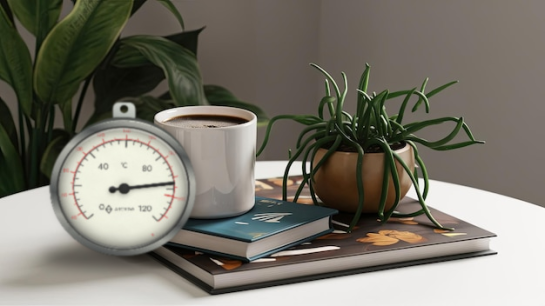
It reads value=96 unit=°C
